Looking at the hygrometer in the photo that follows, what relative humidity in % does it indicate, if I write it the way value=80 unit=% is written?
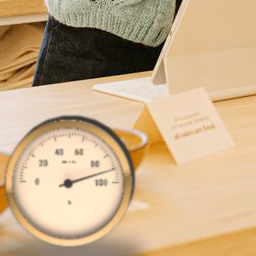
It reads value=90 unit=%
